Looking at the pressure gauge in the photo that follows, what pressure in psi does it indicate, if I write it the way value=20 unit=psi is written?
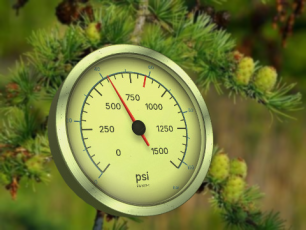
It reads value=600 unit=psi
